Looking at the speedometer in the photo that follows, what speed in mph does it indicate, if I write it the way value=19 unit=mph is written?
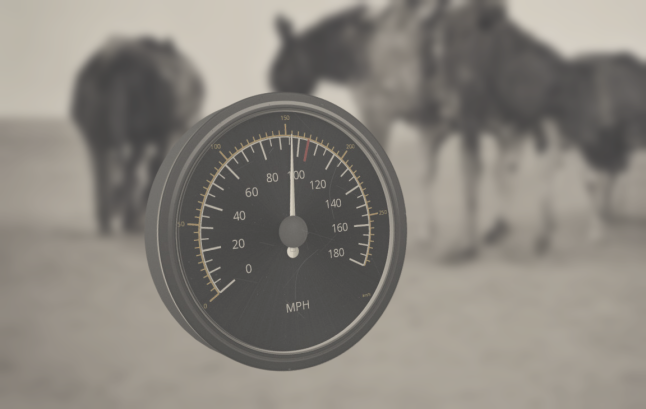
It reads value=95 unit=mph
